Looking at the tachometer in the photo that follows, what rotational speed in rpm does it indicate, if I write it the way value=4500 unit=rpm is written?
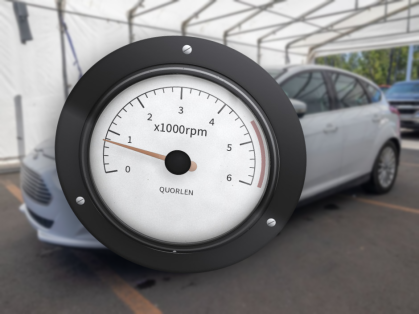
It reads value=800 unit=rpm
